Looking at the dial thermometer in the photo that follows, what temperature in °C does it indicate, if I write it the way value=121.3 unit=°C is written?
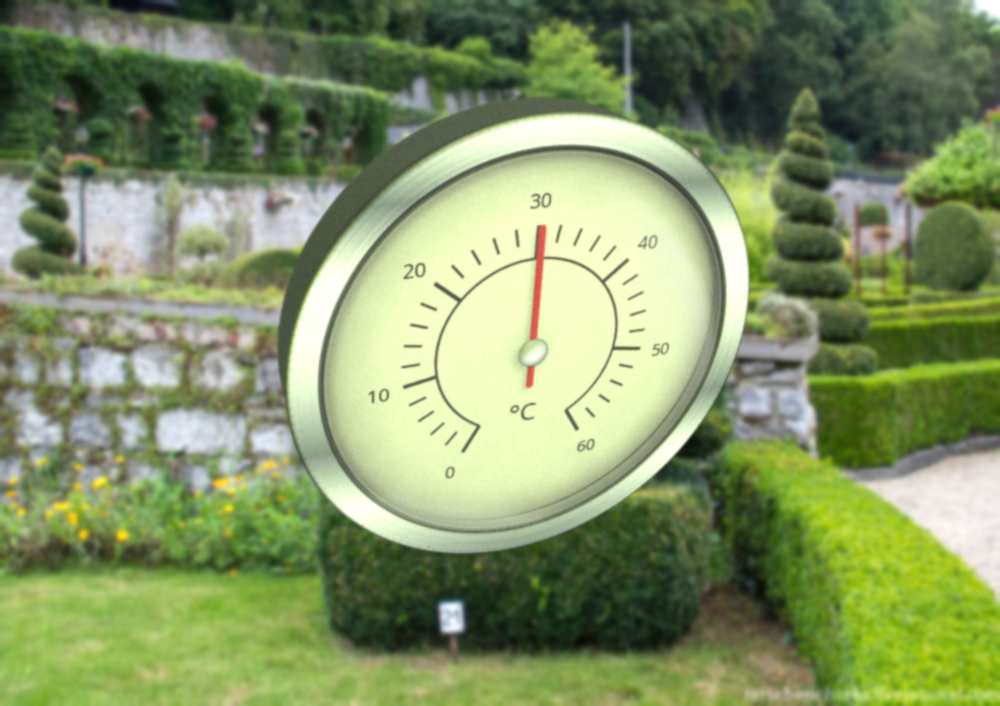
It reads value=30 unit=°C
